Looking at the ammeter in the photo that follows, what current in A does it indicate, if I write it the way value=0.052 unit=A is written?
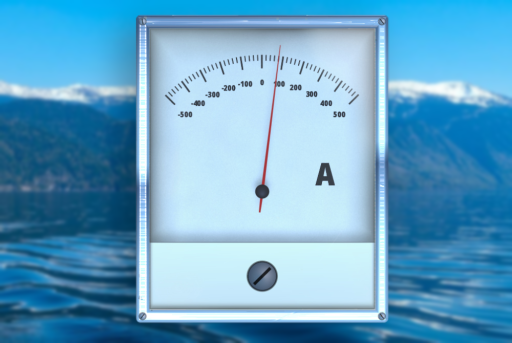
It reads value=80 unit=A
